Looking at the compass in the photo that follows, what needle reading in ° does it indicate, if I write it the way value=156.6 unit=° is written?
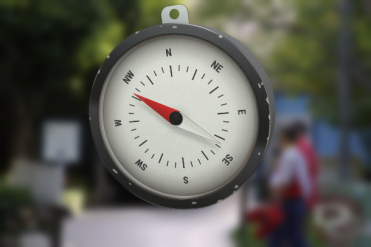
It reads value=305 unit=°
